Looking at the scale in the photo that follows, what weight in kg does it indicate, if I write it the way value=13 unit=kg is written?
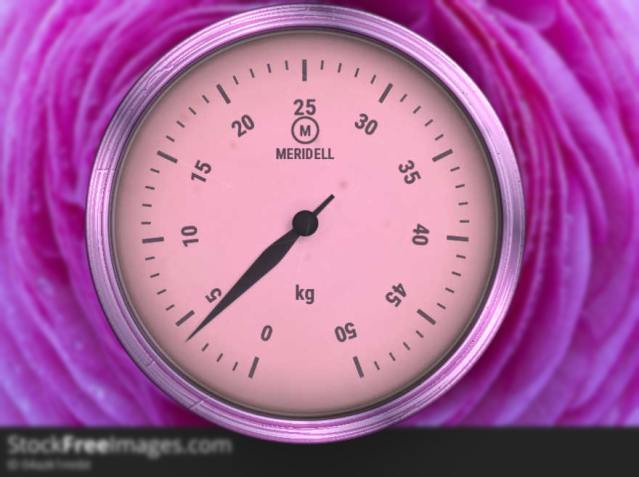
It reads value=4 unit=kg
